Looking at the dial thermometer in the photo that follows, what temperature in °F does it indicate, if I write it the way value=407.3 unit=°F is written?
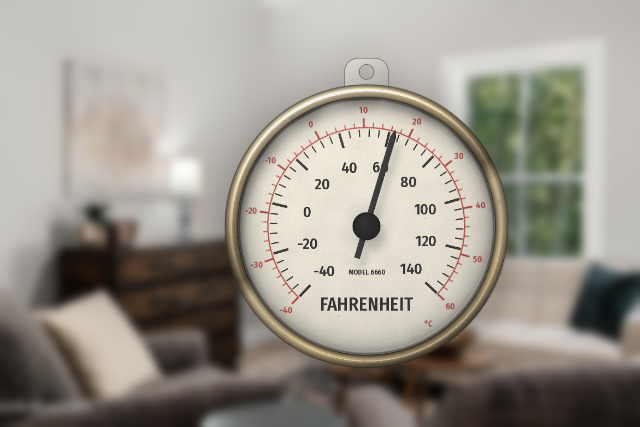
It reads value=62 unit=°F
